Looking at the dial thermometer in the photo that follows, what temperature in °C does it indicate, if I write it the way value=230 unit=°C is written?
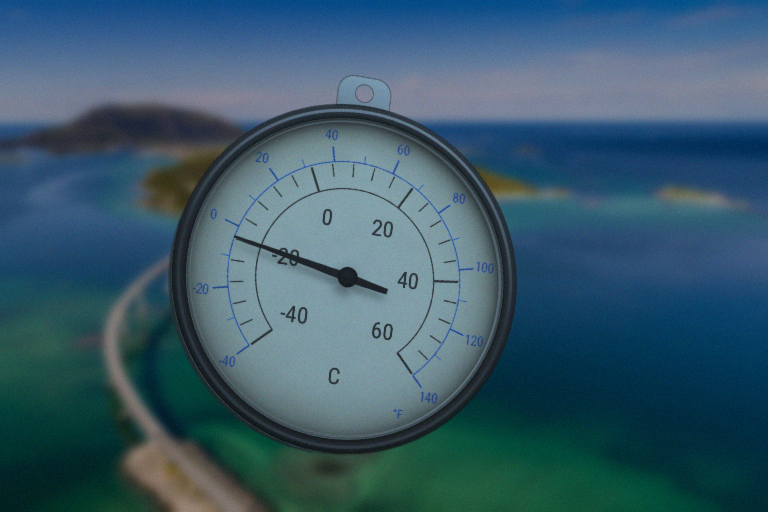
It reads value=-20 unit=°C
